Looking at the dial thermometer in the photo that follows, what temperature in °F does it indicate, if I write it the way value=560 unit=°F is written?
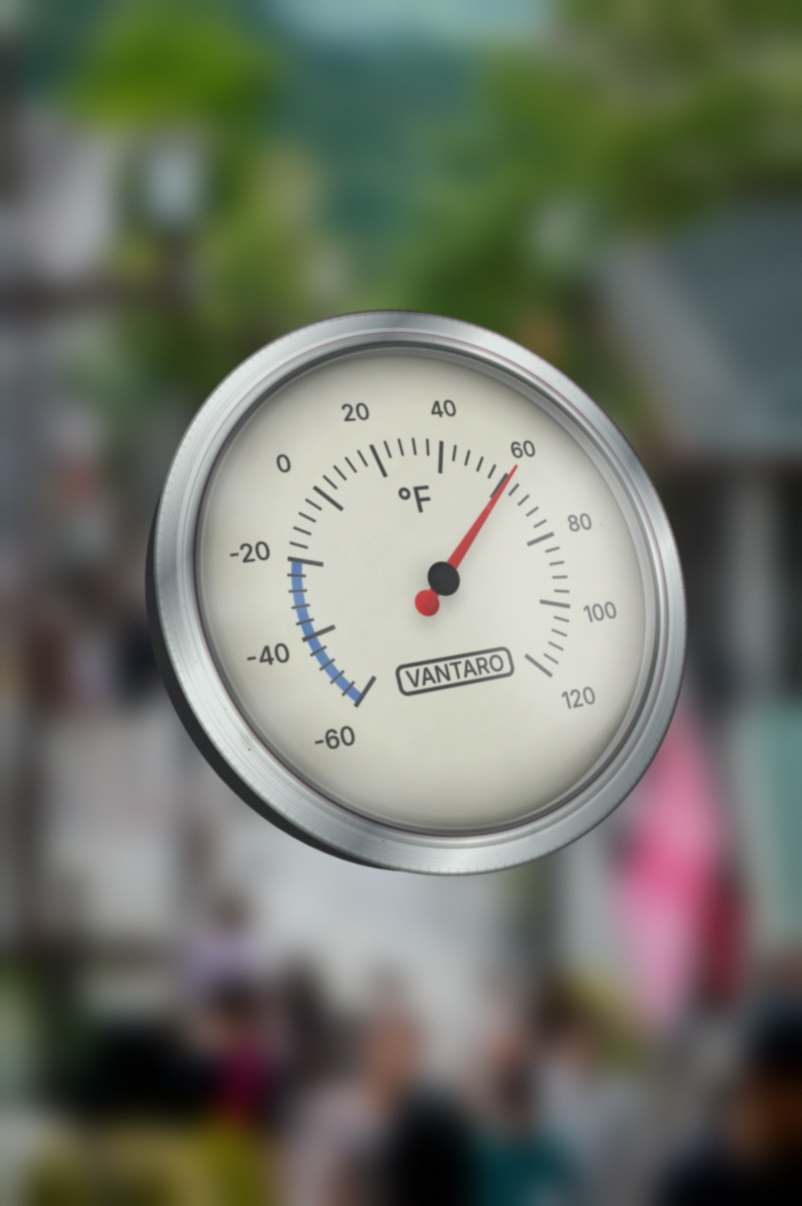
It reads value=60 unit=°F
